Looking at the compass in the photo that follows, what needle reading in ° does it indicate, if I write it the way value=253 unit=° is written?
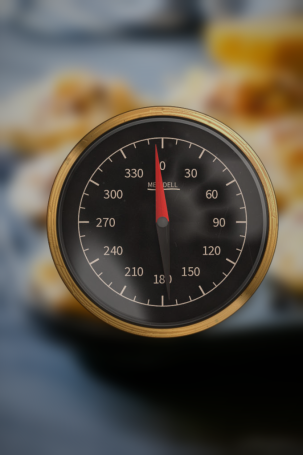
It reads value=355 unit=°
